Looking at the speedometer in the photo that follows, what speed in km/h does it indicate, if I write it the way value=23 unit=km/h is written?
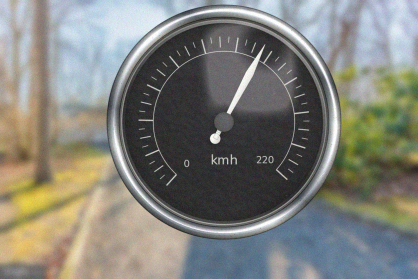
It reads value=135 unit=km/h
